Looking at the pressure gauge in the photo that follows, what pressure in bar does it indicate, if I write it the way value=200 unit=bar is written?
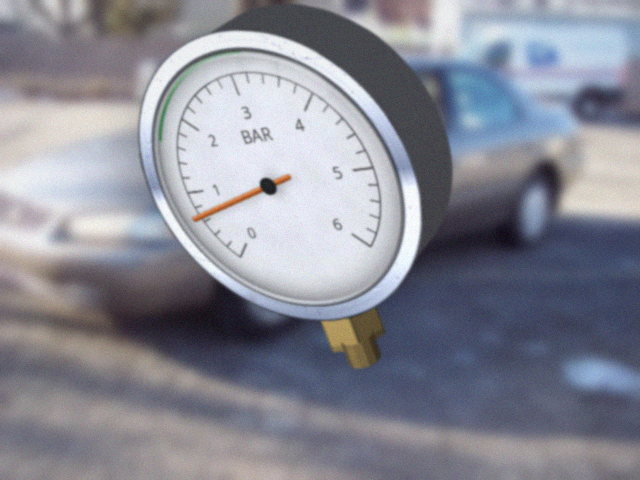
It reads value=0.7 unit=bar
